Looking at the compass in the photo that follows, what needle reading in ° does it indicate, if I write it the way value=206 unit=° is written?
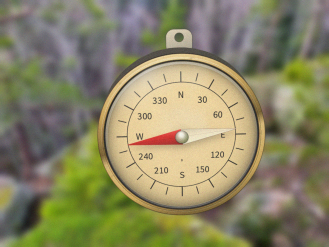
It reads value=262.5 unit=°
